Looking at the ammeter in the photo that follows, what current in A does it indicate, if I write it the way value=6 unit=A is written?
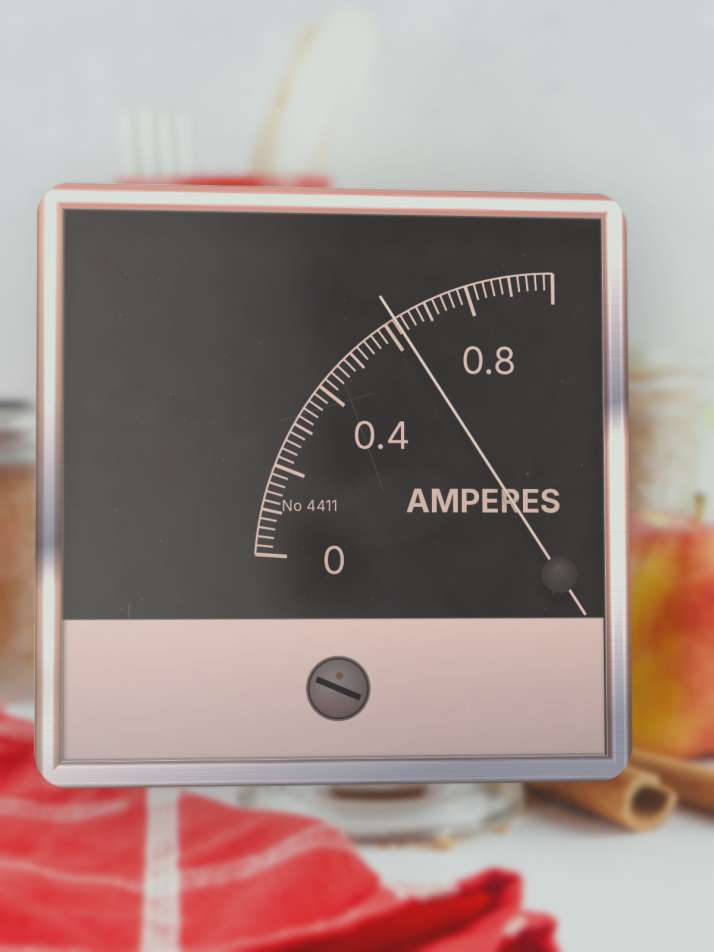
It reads value=0.62 unit=A
